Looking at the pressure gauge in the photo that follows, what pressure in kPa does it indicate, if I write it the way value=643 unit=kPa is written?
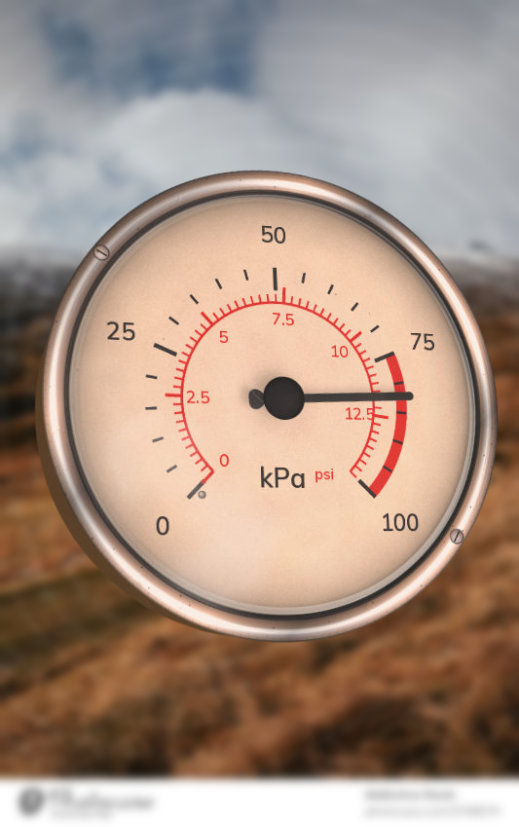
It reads value=82.5 unit=kPa
